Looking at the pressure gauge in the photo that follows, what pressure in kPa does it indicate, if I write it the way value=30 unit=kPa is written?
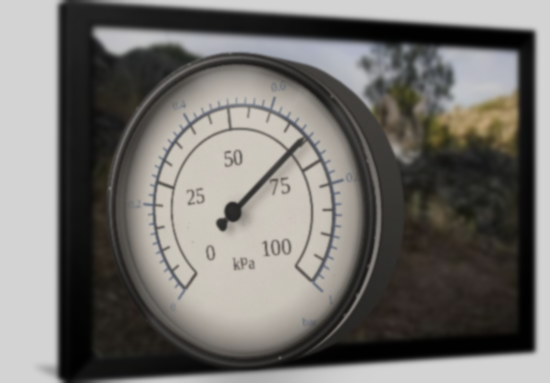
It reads value=70 unit=kPa
